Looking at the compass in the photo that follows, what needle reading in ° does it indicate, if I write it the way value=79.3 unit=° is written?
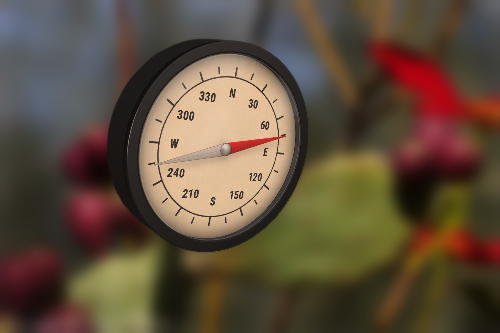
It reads value=75 unit=°
